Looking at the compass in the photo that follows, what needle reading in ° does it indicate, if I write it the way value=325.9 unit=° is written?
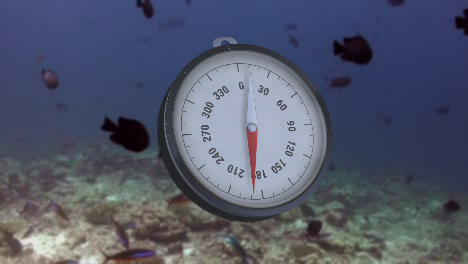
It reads value=190 unit=°
